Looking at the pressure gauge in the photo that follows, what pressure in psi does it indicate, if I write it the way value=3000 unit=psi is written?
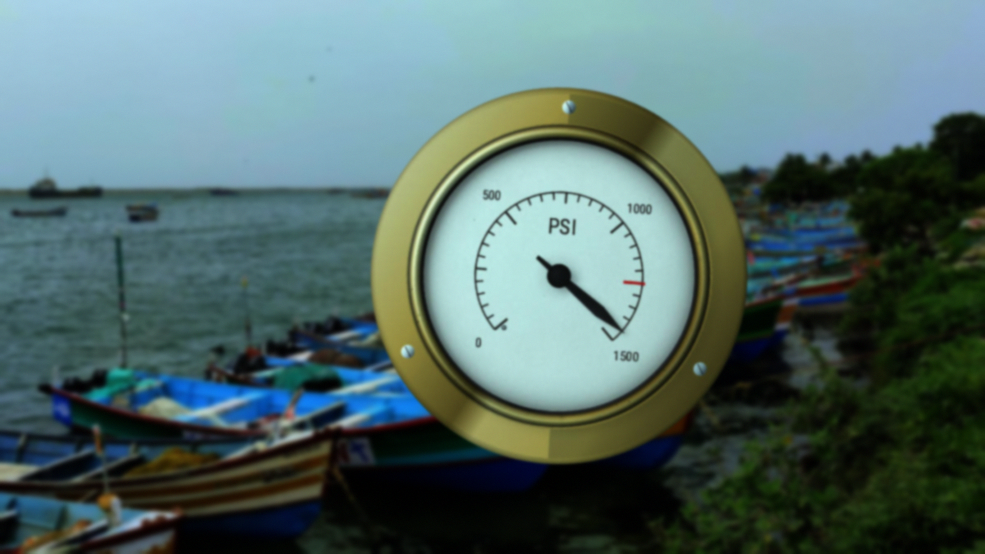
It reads value=1450 unit=psi
